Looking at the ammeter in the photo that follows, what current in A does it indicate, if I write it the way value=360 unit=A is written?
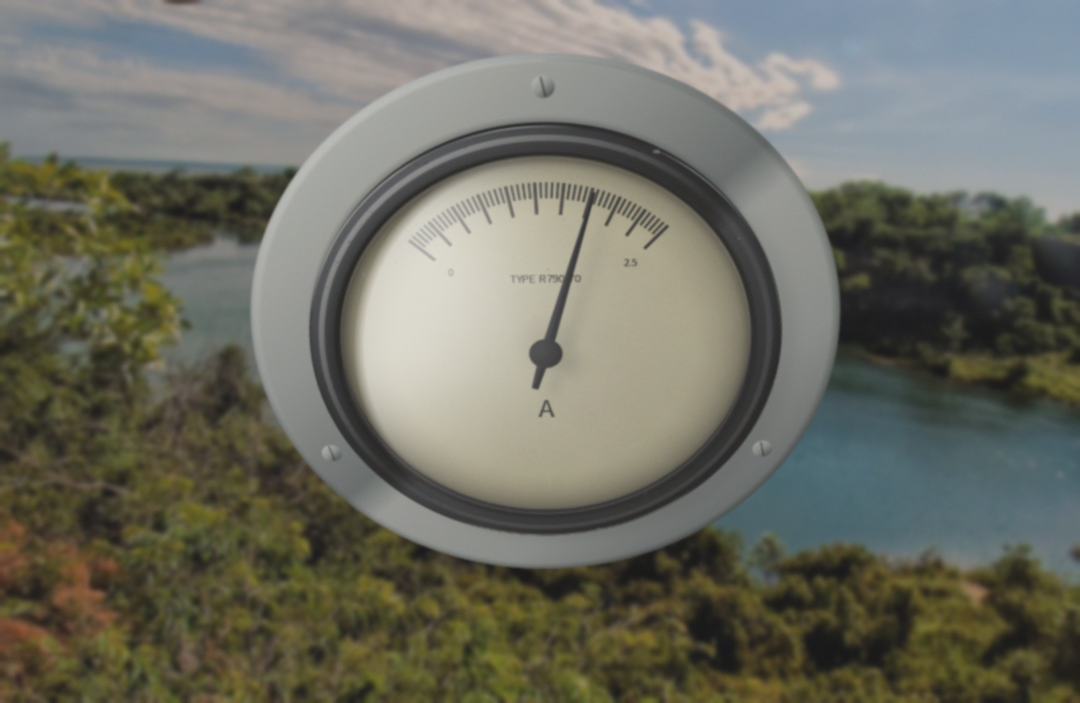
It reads value=1.75 unit=A
